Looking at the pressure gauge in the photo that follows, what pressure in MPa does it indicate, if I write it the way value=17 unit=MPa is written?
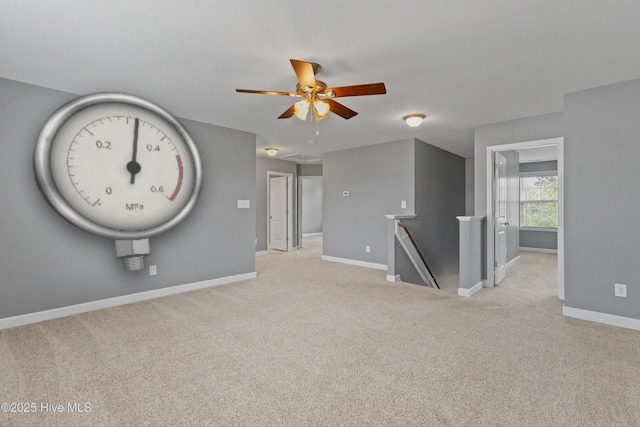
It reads value=0.32 unit=MPa
